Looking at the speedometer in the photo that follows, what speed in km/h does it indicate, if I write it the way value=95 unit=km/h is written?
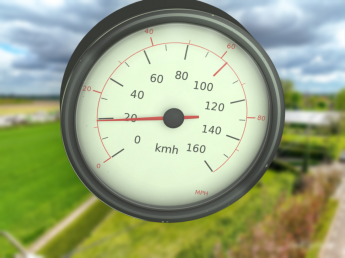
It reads value=20 unit=km/h
